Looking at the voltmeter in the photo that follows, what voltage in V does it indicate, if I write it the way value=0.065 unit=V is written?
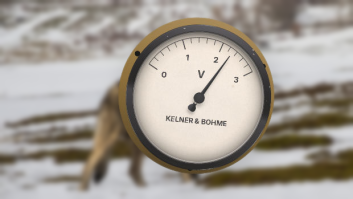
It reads value=2.3 unit=V
